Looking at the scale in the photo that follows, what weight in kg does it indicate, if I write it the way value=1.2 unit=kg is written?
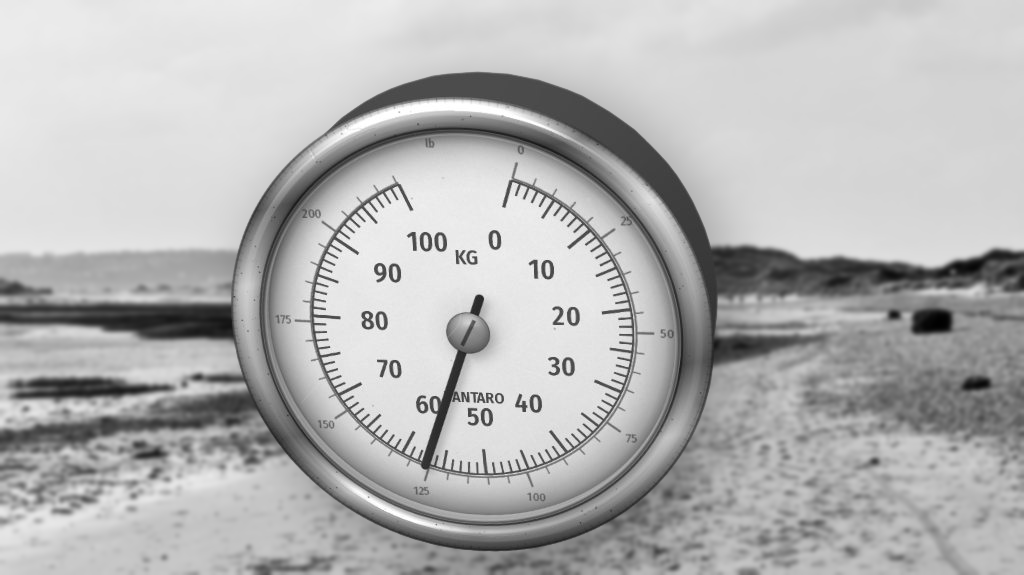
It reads value=57 unit=kg
